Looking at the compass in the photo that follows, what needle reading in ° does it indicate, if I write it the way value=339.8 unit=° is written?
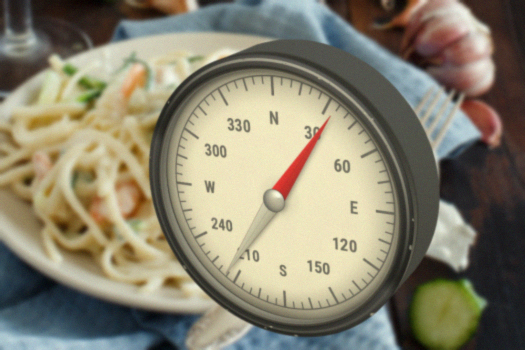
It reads value=35 unit=°
